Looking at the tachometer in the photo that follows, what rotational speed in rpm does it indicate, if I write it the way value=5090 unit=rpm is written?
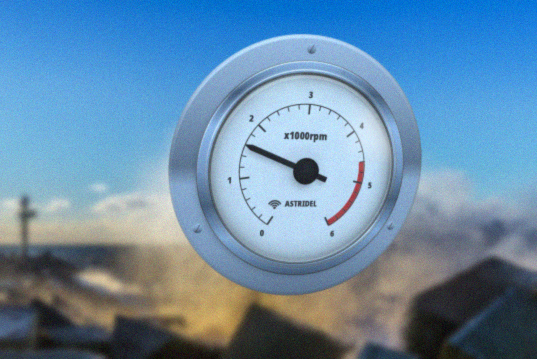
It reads value=1600 unit=rpm
